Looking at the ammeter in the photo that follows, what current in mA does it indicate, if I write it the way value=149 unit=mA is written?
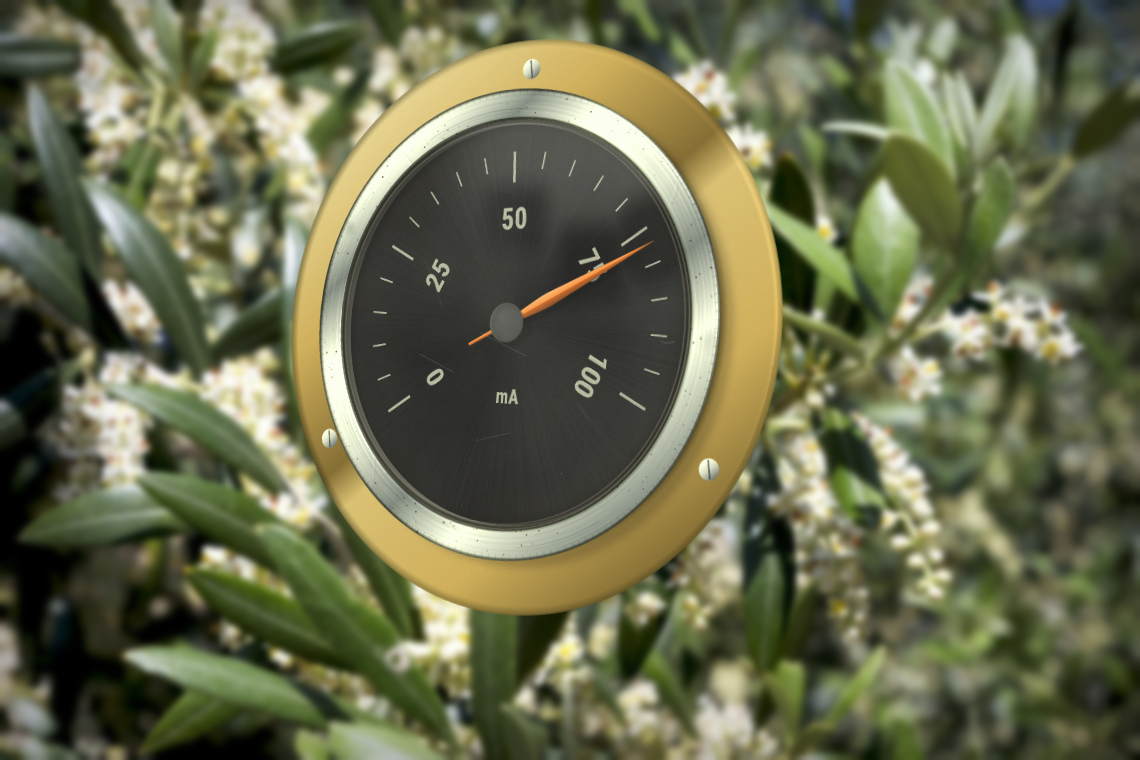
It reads value=77.5 unit=mA
